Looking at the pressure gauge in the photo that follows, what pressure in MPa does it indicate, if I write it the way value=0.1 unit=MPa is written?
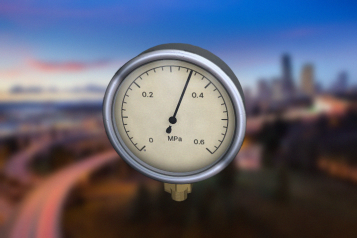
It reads value=0.35 unit=MPa
